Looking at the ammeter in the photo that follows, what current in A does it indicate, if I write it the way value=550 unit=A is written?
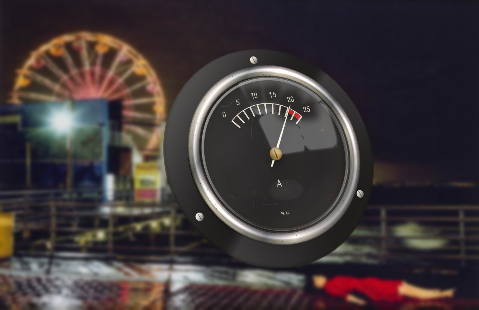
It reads value=20 unit=A
